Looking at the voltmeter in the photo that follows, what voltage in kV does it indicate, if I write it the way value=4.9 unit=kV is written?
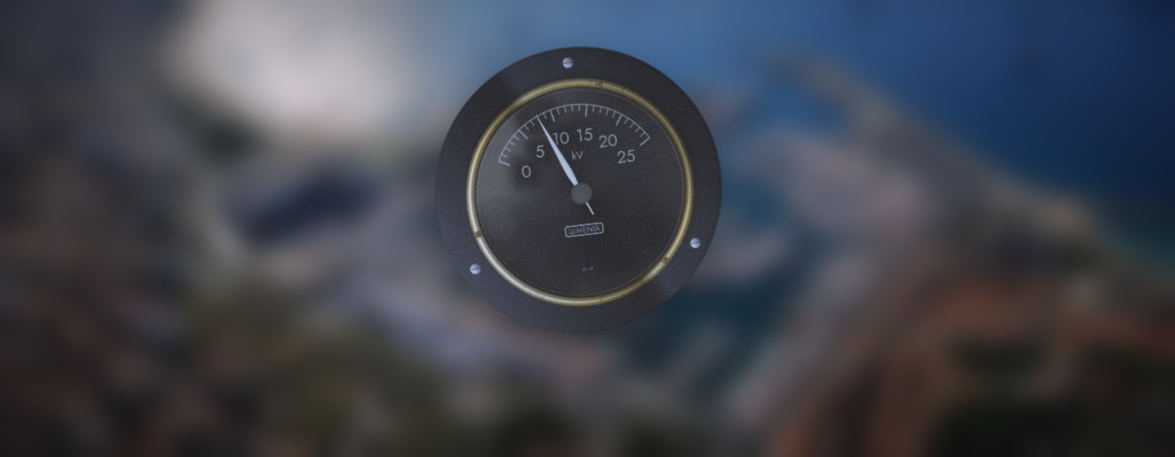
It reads value=8 unit=kV
